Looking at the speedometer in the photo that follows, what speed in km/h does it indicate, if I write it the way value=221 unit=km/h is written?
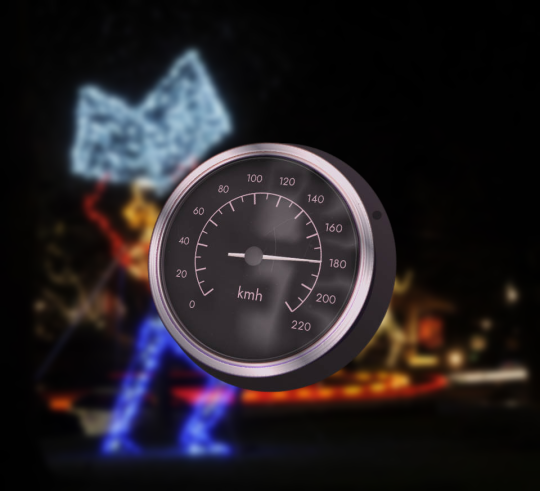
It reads value=180 unit=km/h
